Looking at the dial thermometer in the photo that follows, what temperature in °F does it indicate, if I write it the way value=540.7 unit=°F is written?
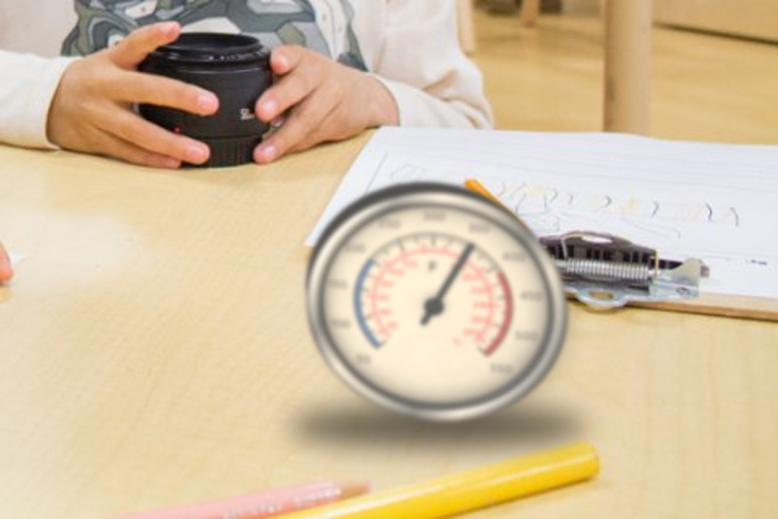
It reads value=350 unit=°F
